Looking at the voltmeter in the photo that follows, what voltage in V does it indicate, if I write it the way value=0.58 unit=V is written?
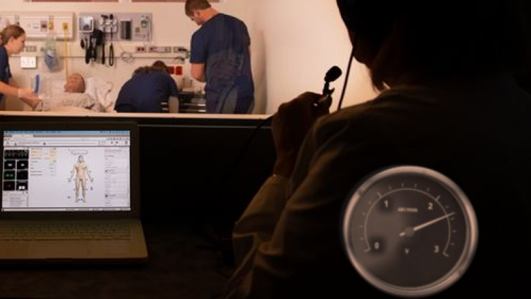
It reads value=2.3 unit=V
